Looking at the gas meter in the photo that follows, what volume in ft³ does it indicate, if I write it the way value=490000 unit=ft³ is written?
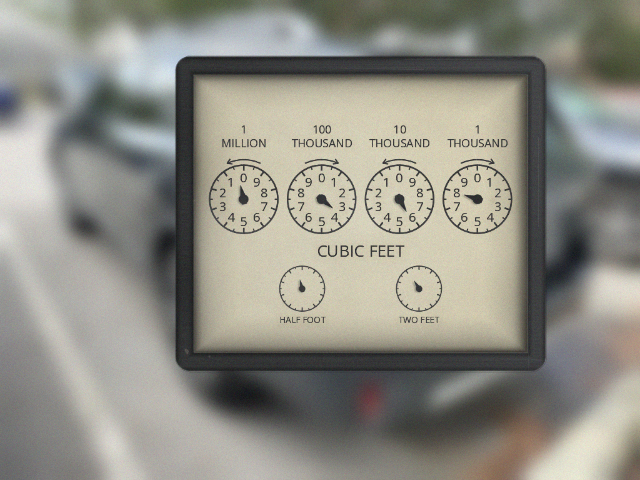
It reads value=35800 unit=ft³
